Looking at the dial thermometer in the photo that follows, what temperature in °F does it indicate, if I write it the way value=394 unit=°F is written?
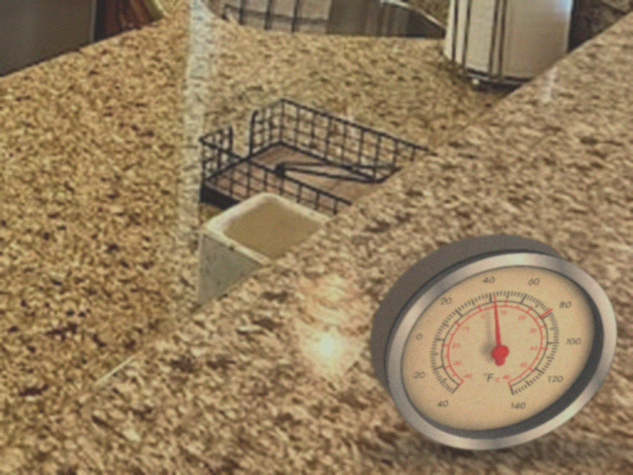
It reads value=40 unit=°F
